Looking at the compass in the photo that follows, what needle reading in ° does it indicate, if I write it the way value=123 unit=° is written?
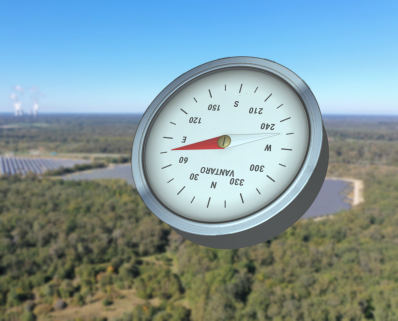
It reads value=75 unit=°
